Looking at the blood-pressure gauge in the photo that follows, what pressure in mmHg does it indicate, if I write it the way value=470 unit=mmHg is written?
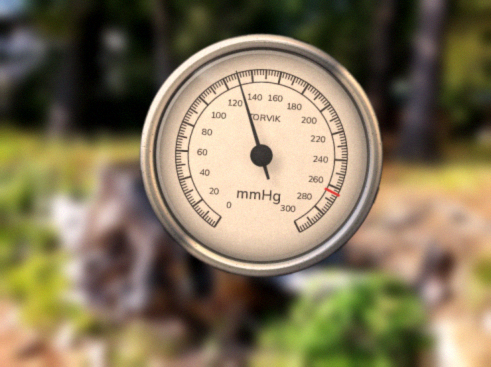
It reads value=130 unit=mmHg
